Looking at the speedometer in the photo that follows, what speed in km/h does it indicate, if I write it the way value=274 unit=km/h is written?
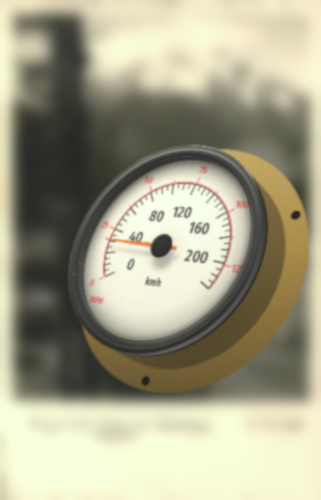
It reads value=30 unit=km/h
